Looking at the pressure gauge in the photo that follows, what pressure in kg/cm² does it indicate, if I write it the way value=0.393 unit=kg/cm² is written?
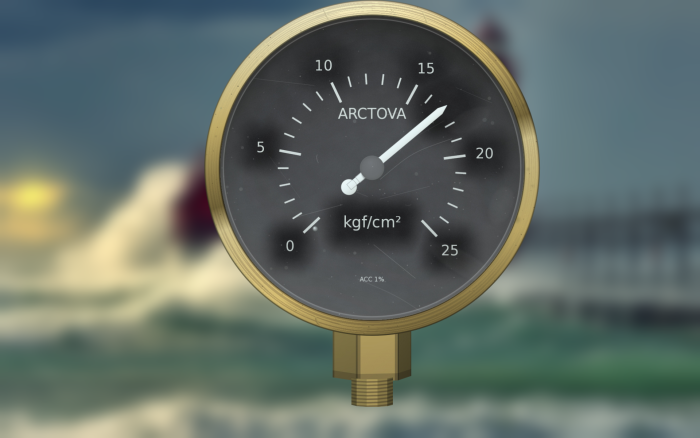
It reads value=17 unit=kg/cm²
